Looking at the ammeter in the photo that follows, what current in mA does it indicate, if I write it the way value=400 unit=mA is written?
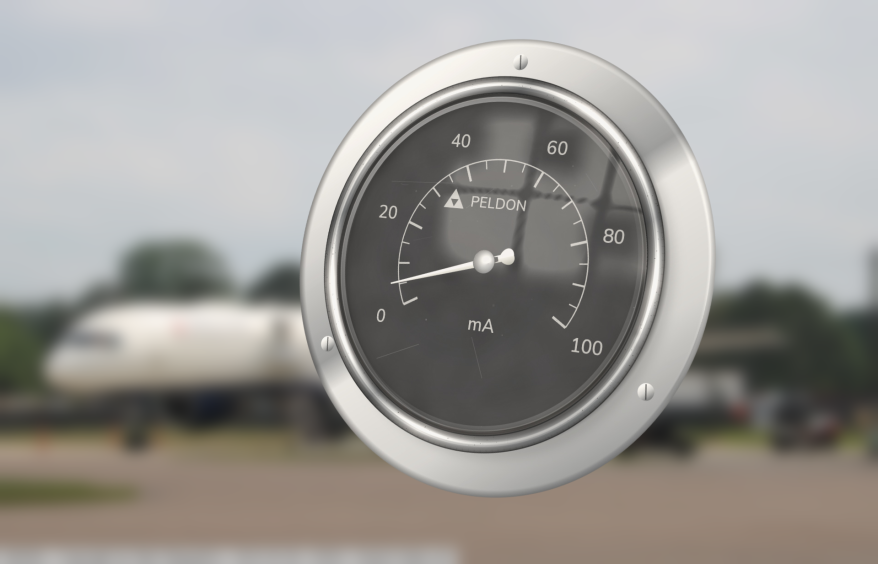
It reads value=5 unit=mA
